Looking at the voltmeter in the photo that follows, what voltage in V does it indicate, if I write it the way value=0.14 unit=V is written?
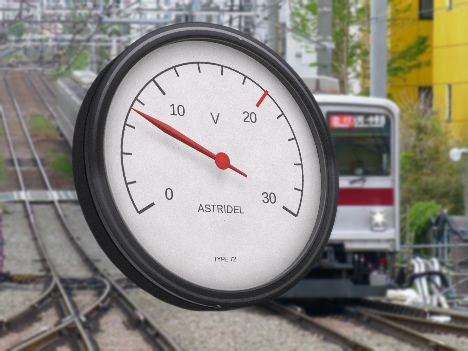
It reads value=7 unit=V
